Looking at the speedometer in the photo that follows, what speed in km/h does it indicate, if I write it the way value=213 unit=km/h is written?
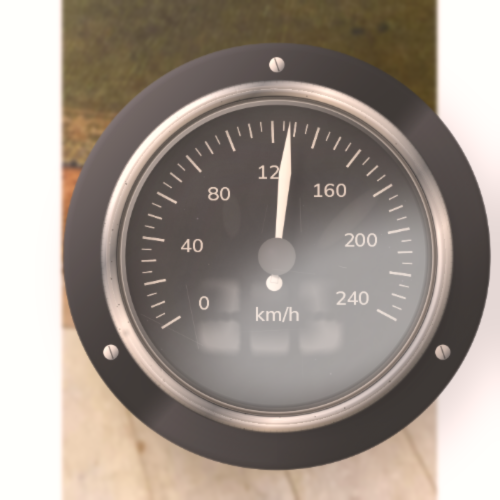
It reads value=127.5 unit=km/h
